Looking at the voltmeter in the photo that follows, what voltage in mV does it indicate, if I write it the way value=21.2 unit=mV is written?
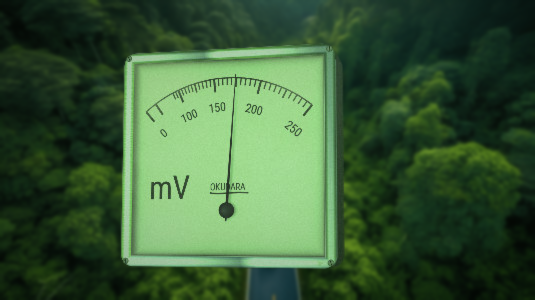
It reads value=175 unit=mV
